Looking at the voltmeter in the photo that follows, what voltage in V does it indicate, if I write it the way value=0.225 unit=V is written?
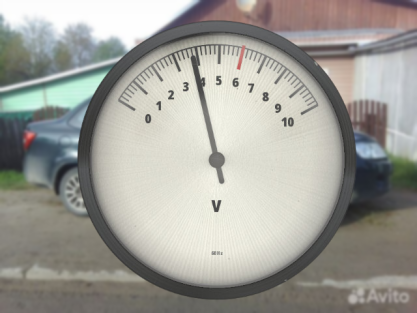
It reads value=3.8 unit=V
